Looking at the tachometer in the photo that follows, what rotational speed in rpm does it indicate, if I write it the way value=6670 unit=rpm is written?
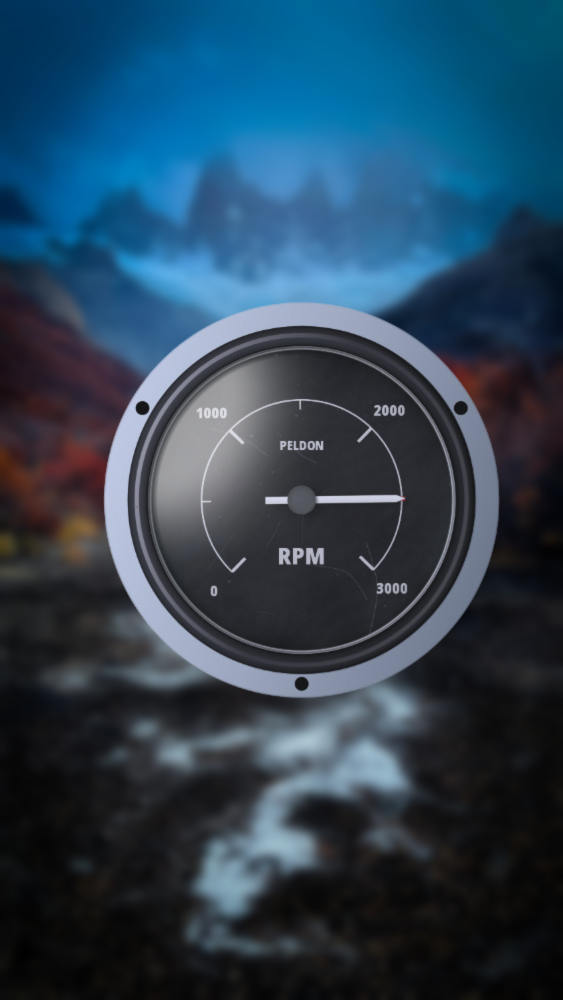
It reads value=2500 unit=rpm
